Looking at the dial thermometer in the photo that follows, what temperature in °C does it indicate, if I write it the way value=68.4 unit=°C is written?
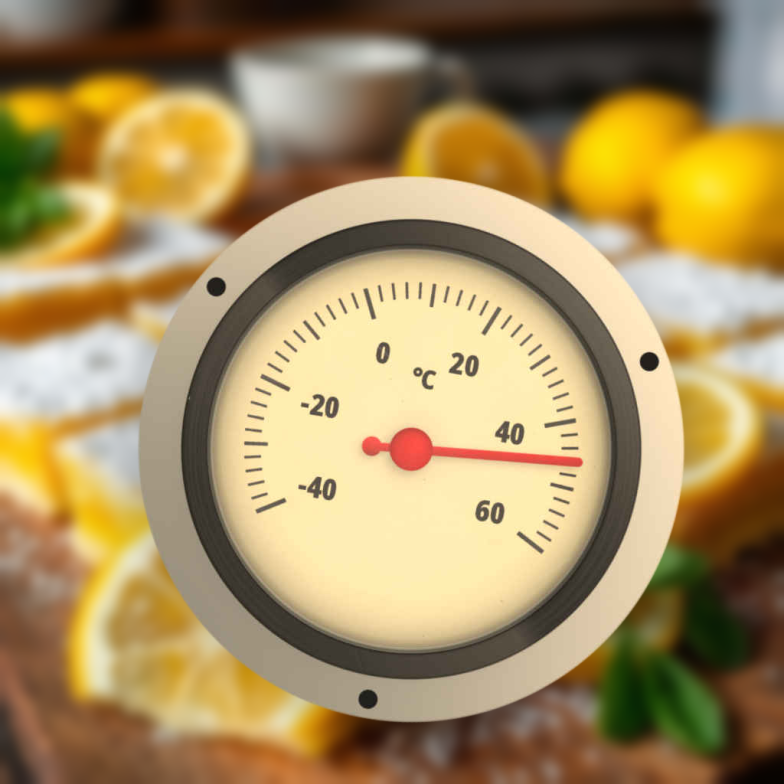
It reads value=46 unit=°C
